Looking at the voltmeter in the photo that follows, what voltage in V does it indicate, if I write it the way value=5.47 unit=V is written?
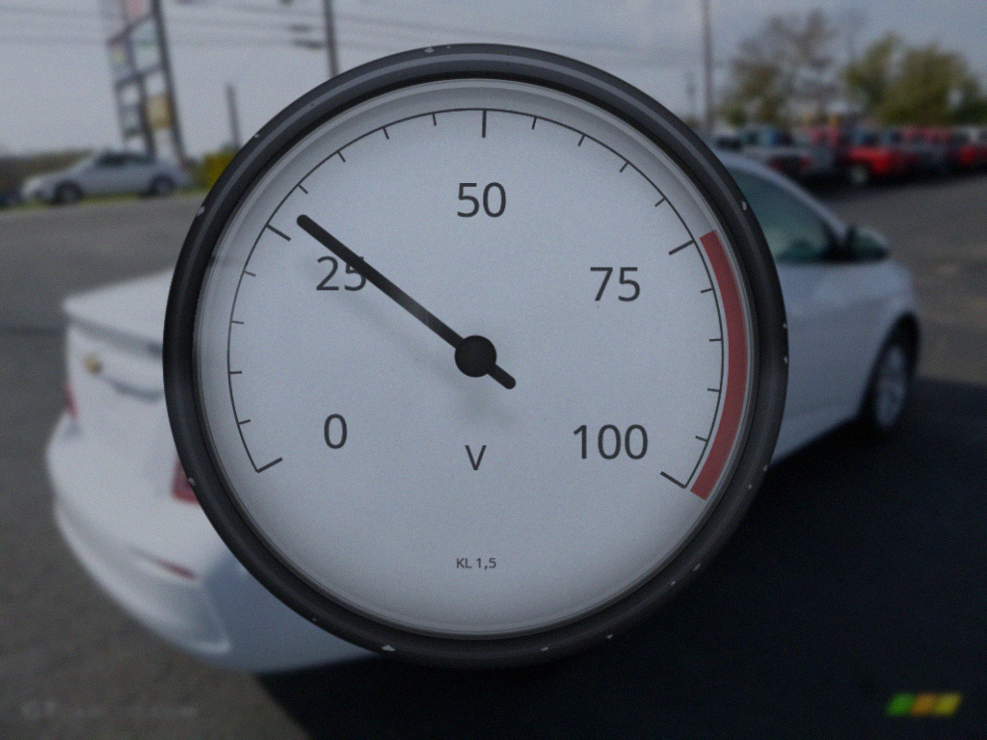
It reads value=27.5 unit=V
